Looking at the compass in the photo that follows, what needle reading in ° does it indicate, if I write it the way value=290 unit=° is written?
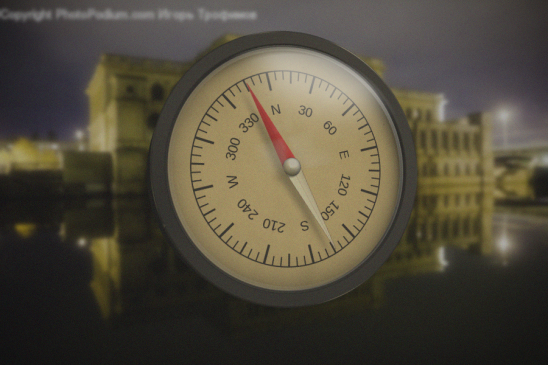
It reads value=345 unit=°
